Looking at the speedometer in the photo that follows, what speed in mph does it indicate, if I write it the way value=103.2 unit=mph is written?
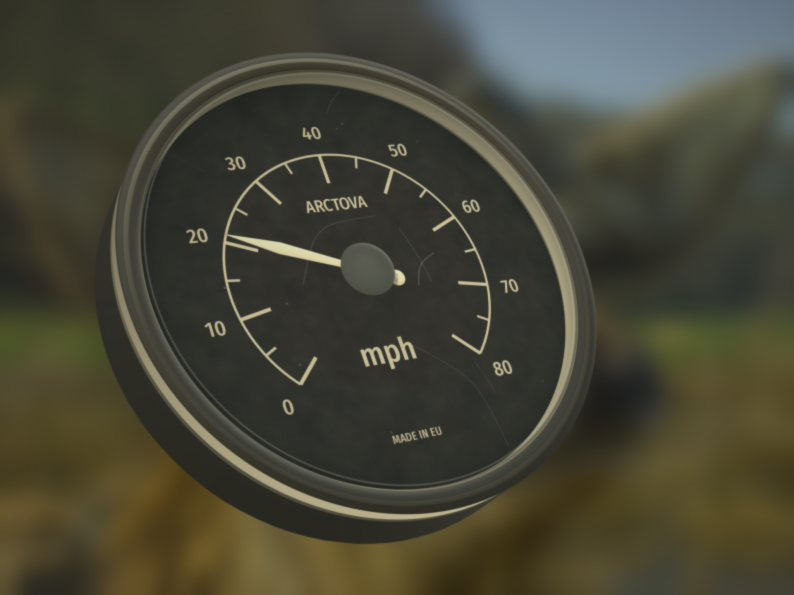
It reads value=20 unit=mph
